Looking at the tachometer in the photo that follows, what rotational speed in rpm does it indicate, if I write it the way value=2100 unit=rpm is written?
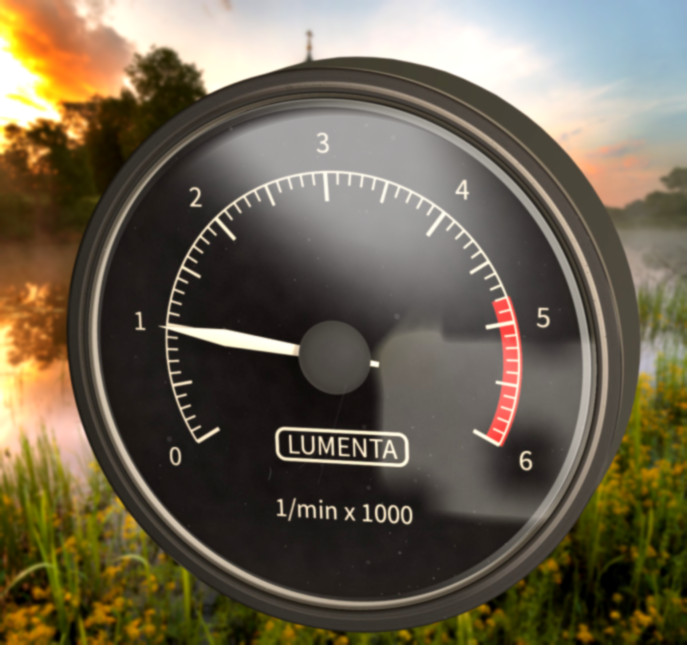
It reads value=1000 unit=rpm
